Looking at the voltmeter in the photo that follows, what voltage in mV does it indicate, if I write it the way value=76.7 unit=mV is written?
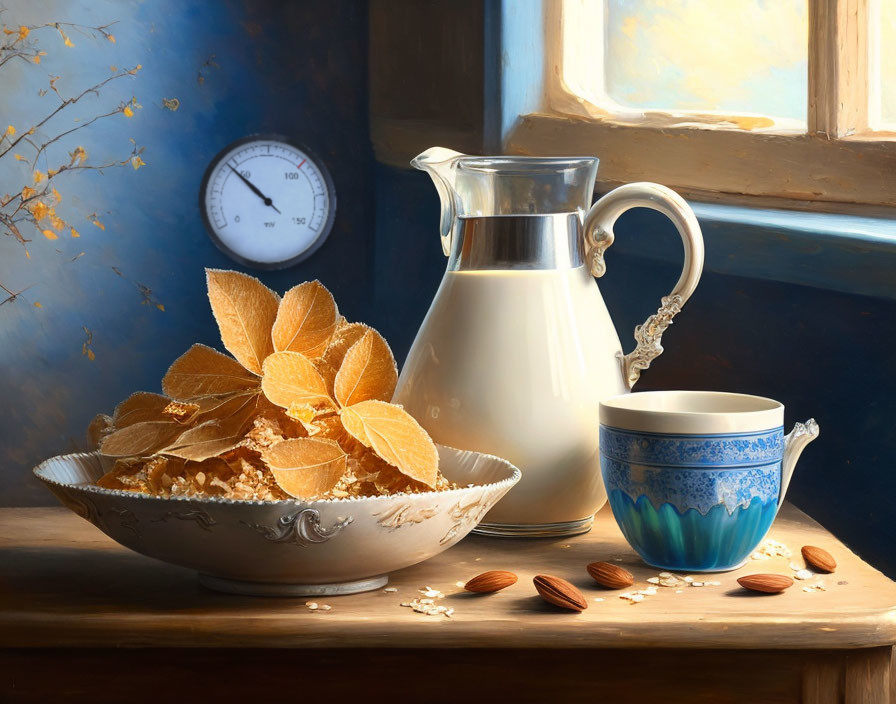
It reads value=45 unit=mV
